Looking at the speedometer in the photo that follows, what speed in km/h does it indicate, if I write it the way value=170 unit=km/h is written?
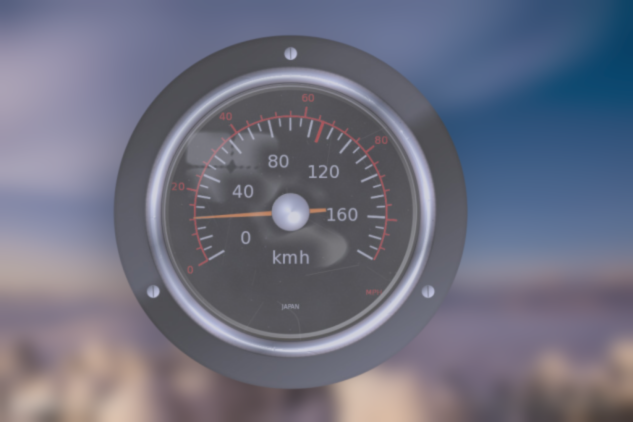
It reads value=20 unit=km/h
